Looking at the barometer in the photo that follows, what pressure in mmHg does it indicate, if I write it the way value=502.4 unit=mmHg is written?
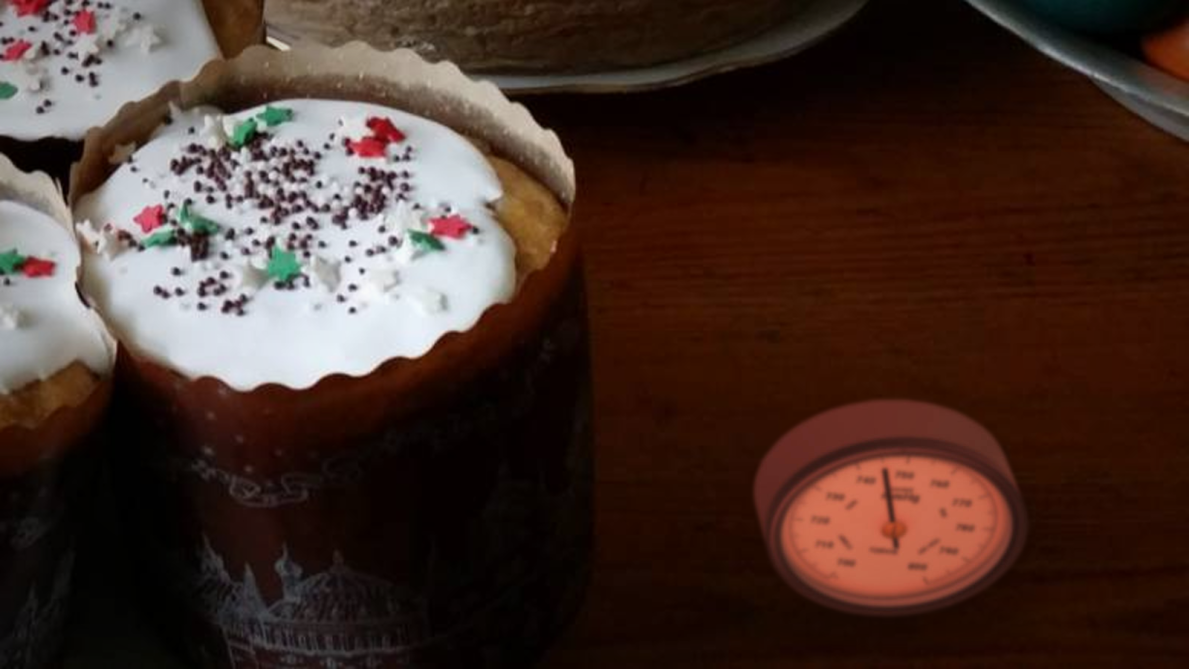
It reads value=745 unit=mmHg
